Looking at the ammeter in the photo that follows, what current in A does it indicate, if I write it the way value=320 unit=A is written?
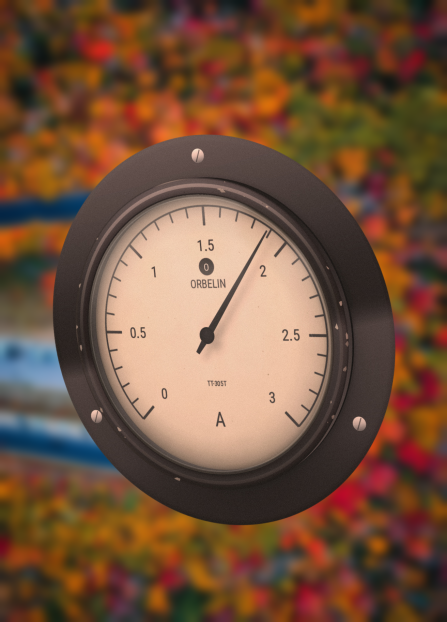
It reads value=1.9 unit=A
